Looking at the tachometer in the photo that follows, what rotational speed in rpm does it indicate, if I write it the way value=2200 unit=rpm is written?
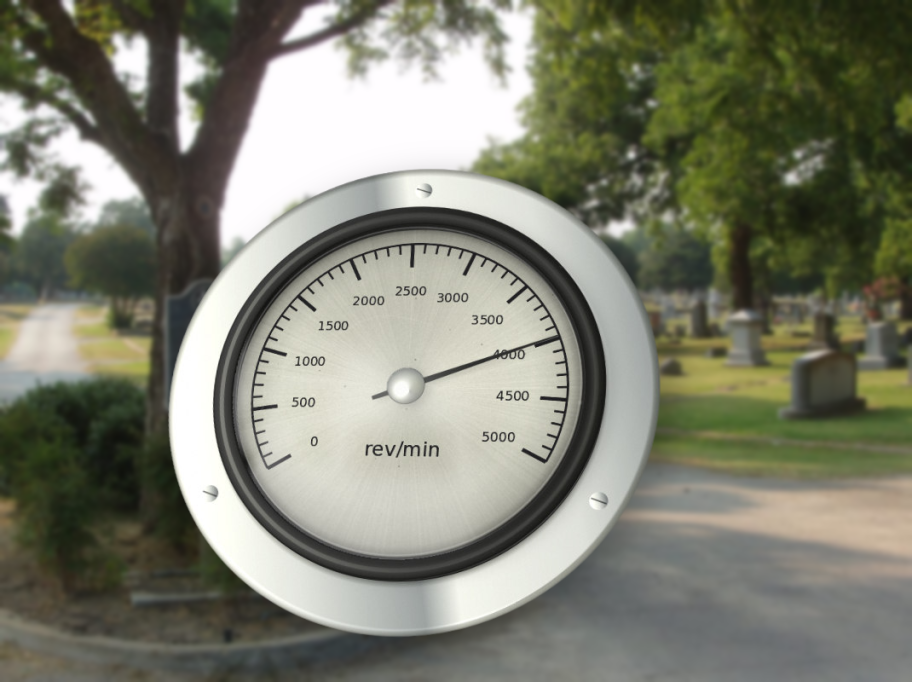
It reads value=4000 unit=rpm
